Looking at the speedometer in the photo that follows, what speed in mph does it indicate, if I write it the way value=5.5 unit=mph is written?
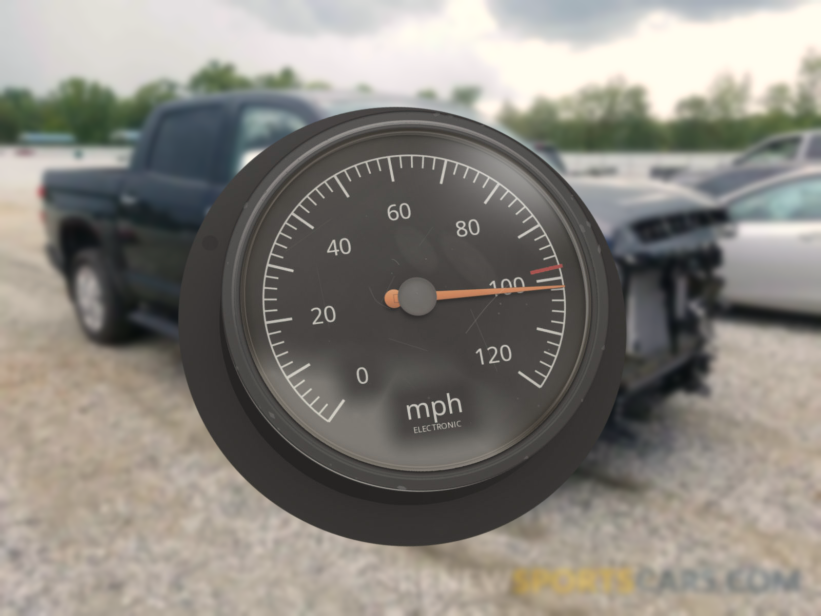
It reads value=102 unit=mph
